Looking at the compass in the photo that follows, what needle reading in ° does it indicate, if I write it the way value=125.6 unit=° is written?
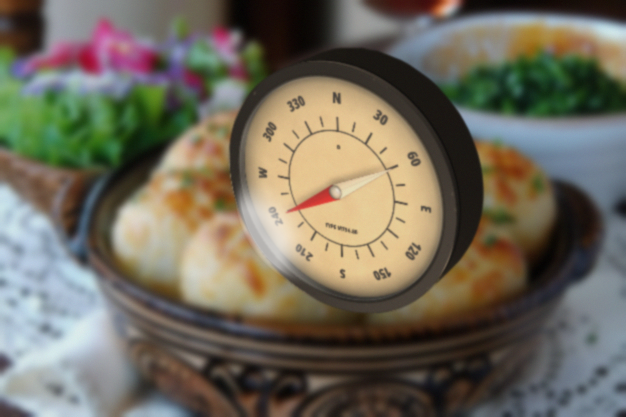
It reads value=240 unit=°
